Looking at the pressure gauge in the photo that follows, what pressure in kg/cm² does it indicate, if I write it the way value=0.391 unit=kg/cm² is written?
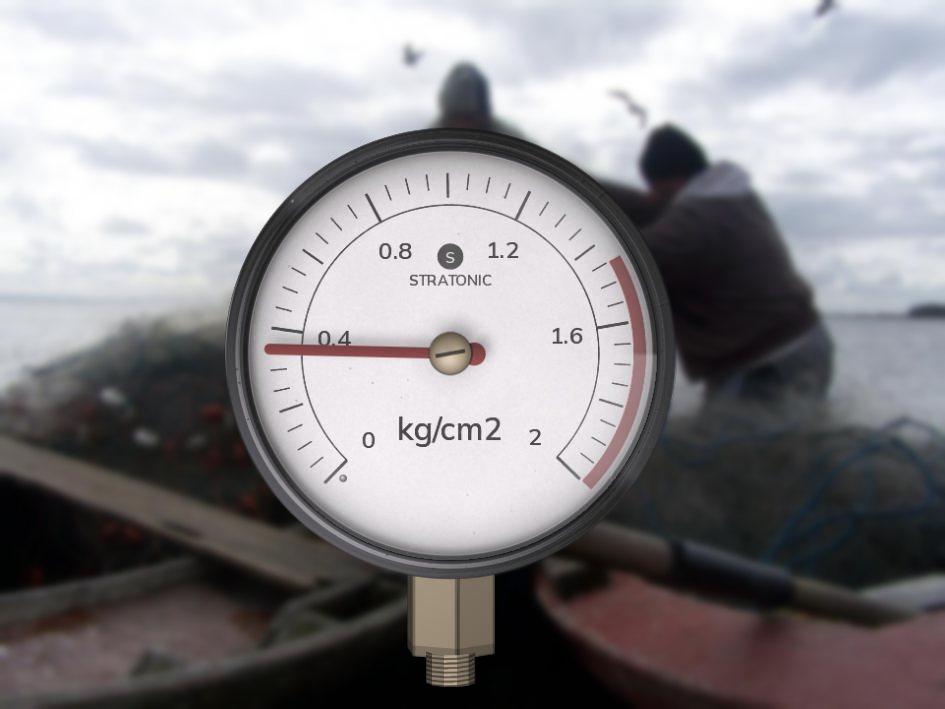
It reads value=0.35 unit=kg/cm²
